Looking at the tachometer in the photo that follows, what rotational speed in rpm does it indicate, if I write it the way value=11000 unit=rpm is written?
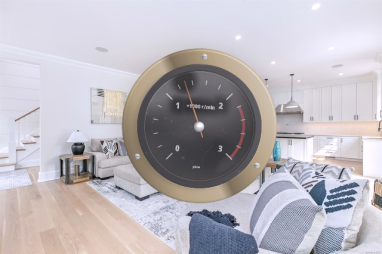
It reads value=1300 unit=rpm
